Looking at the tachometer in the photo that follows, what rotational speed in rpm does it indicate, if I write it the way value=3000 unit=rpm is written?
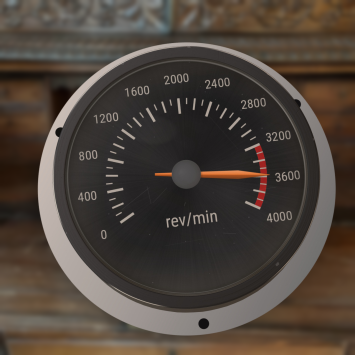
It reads value=3600 unit=rpm
